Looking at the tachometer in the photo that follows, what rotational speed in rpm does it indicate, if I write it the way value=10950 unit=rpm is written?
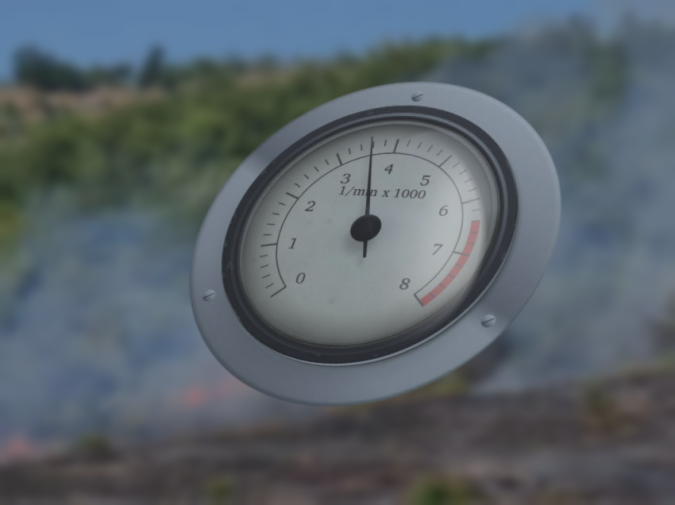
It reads value=3600 unit=rpm
